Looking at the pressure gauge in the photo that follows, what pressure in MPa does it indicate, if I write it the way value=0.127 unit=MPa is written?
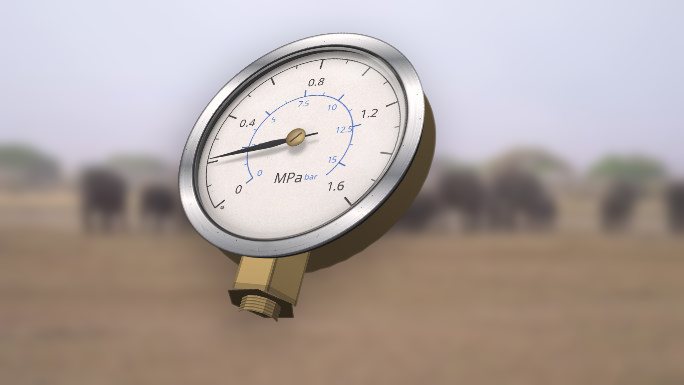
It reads value=0.2 unit=MPa
